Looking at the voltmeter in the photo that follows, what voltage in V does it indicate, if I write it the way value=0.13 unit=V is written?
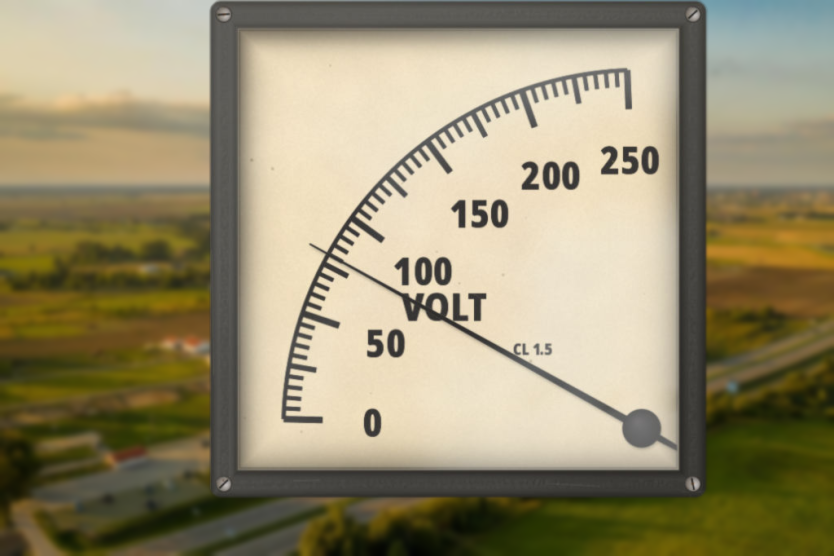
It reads value=80 unit=V
